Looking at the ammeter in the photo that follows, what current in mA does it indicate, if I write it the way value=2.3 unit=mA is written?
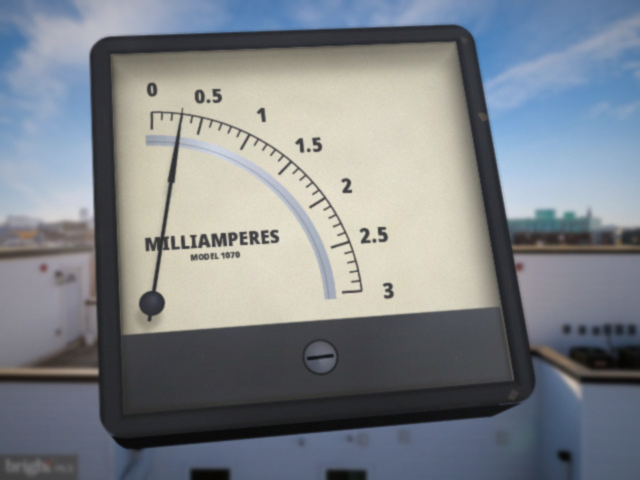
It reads value=0.3 unit=mA
